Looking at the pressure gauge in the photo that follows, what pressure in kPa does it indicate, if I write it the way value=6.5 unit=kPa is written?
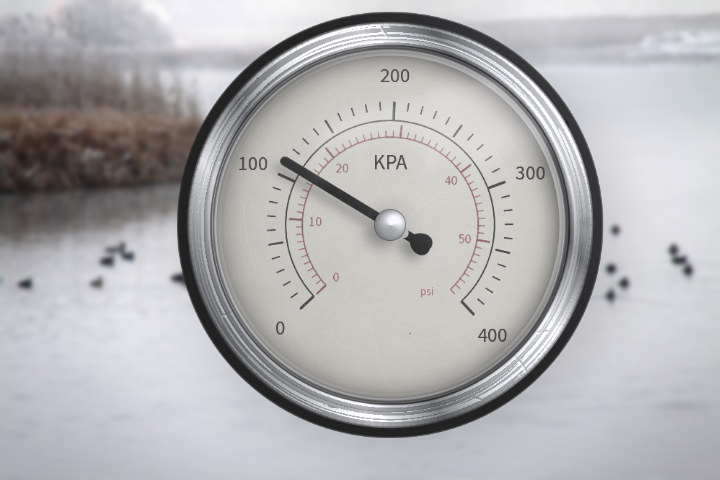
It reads value=110 unit=kPa
